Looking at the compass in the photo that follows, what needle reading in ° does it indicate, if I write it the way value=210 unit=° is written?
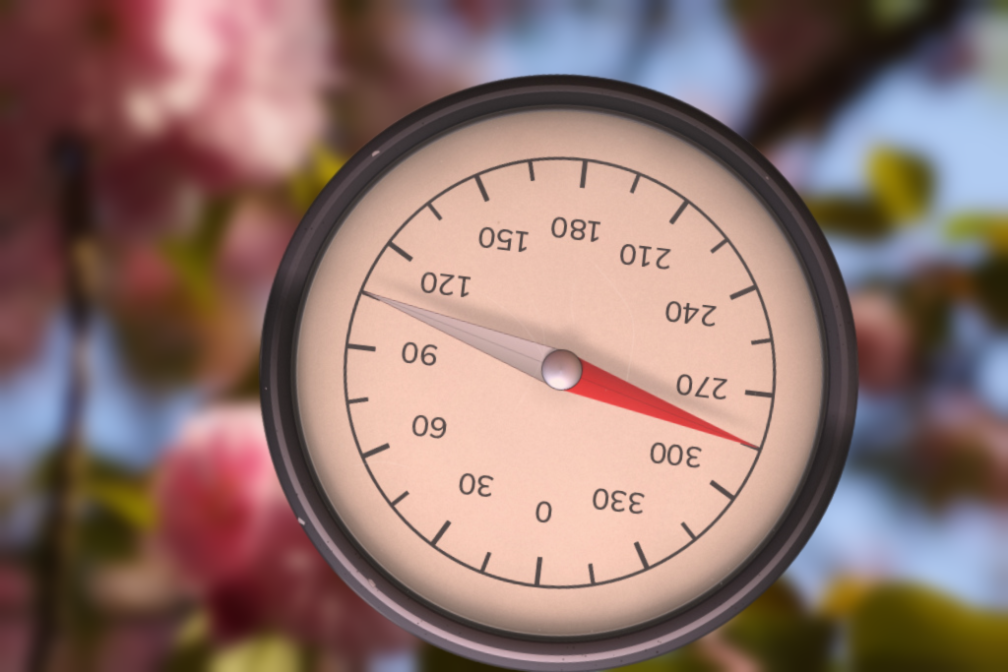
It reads value=285 unit=°
